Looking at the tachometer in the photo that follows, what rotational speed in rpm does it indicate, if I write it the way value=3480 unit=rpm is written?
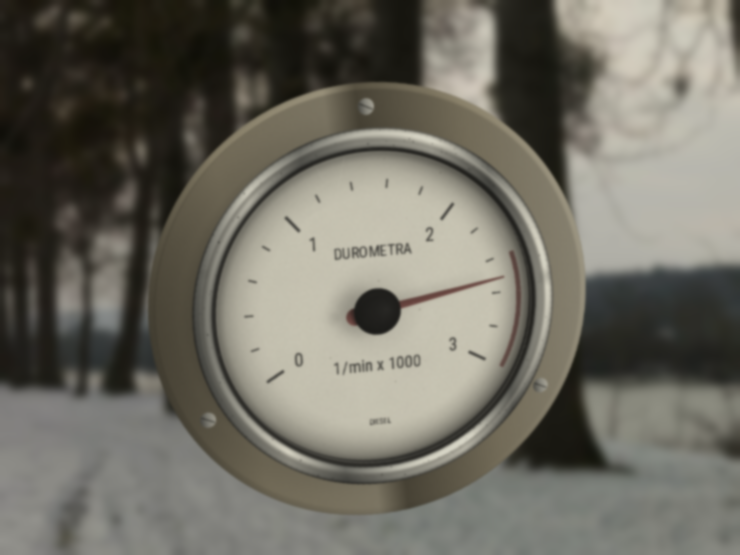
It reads value=2500 unit=rpm
